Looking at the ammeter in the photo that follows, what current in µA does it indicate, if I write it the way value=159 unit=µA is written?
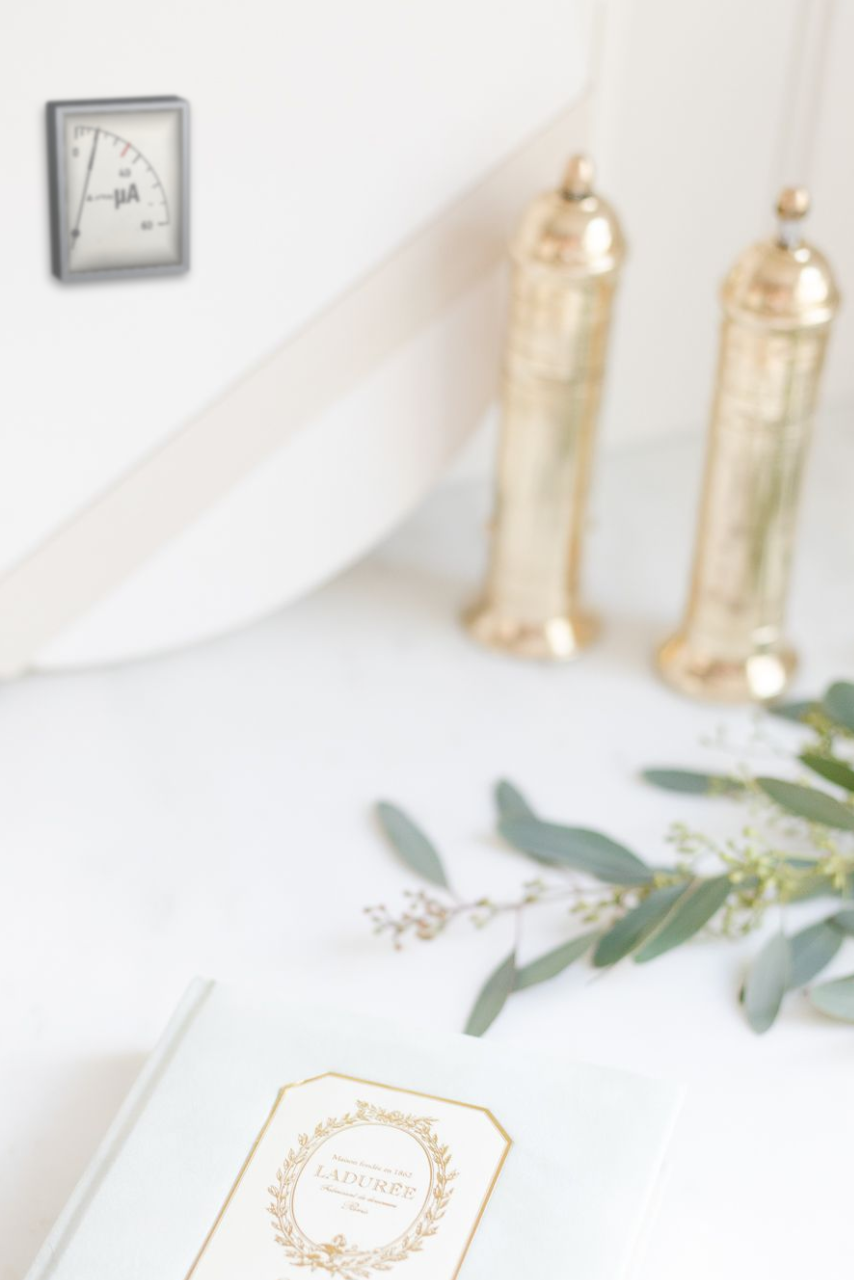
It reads value=20 unit=µA
